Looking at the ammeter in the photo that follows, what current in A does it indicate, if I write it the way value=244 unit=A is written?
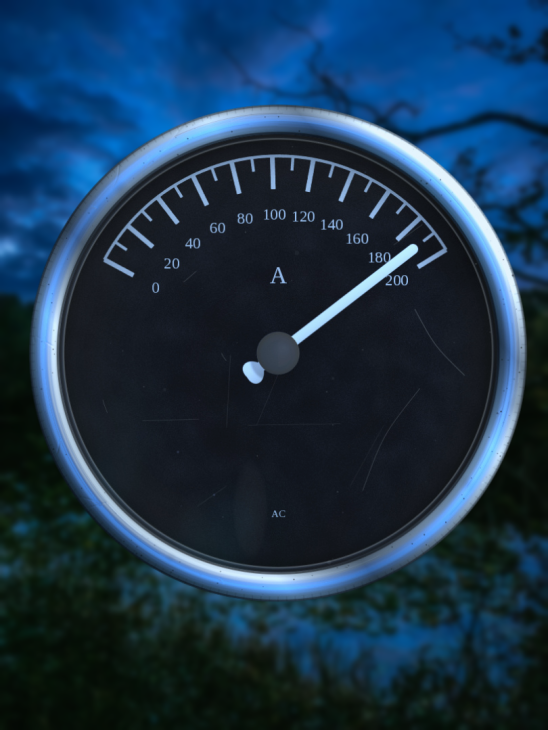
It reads value=190 unit=A
